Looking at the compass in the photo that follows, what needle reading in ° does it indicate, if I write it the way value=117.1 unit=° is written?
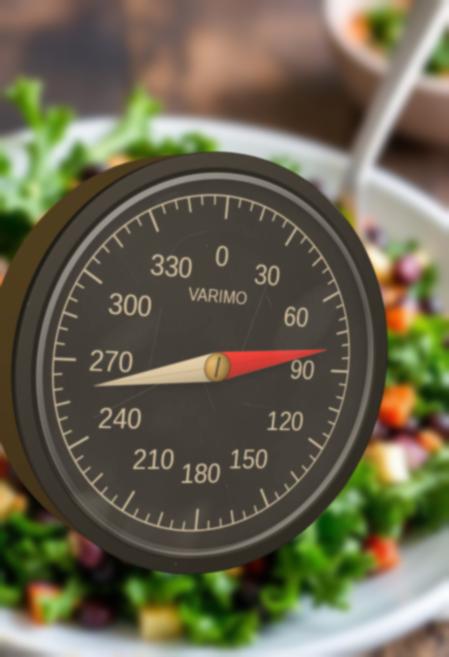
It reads value=80 unit=°
